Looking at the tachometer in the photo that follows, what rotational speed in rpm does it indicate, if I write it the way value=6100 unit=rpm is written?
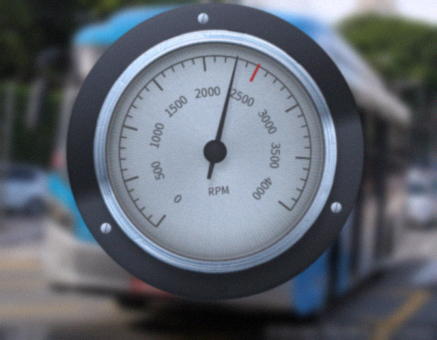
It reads value=2300 unit=rpm
